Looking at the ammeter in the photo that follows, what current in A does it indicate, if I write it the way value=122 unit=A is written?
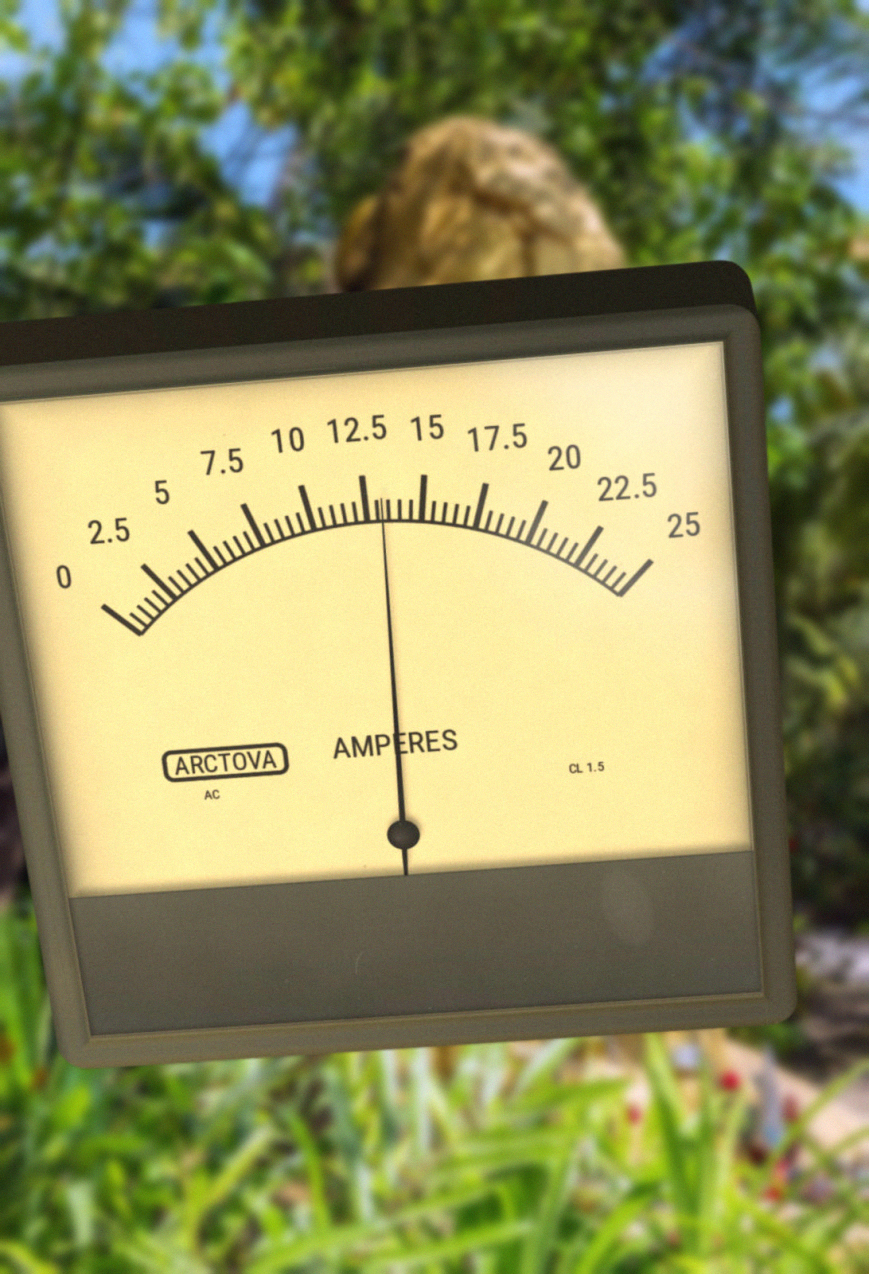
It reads value=13.25 unit=A
